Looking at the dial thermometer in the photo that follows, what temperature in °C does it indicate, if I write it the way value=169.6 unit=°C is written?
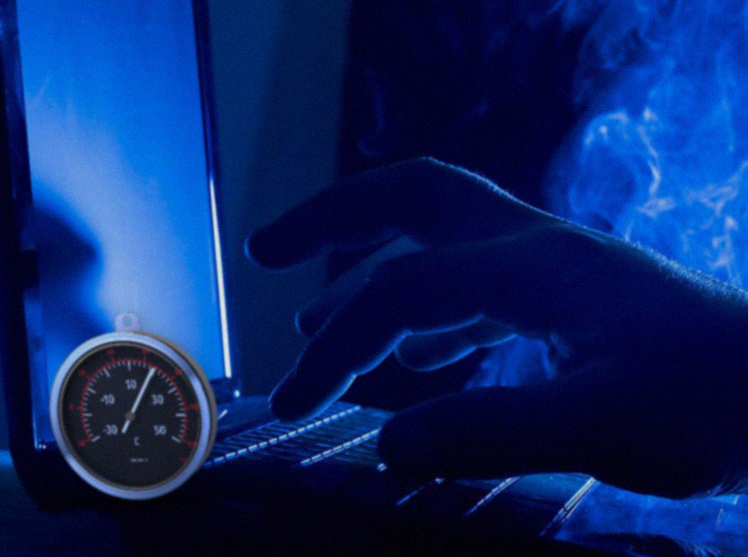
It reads value=20 unit=°C
